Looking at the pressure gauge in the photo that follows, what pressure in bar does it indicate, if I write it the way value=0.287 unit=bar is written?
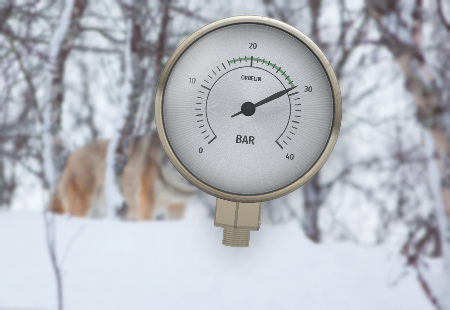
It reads value=29 unit=bar
